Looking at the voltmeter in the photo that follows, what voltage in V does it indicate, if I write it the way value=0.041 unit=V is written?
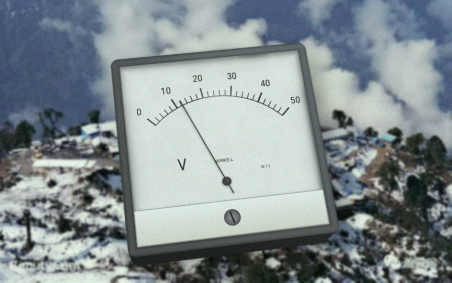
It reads value=12 unit=V
